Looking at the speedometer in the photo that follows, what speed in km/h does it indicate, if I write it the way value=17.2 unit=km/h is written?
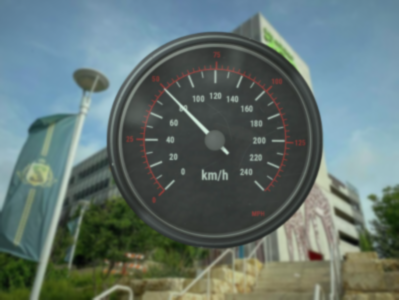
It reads value=80 unit=km/h
